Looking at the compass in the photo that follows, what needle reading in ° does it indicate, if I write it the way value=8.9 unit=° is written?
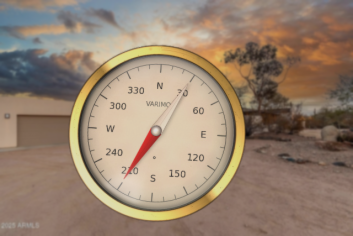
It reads value=210 unit=°
